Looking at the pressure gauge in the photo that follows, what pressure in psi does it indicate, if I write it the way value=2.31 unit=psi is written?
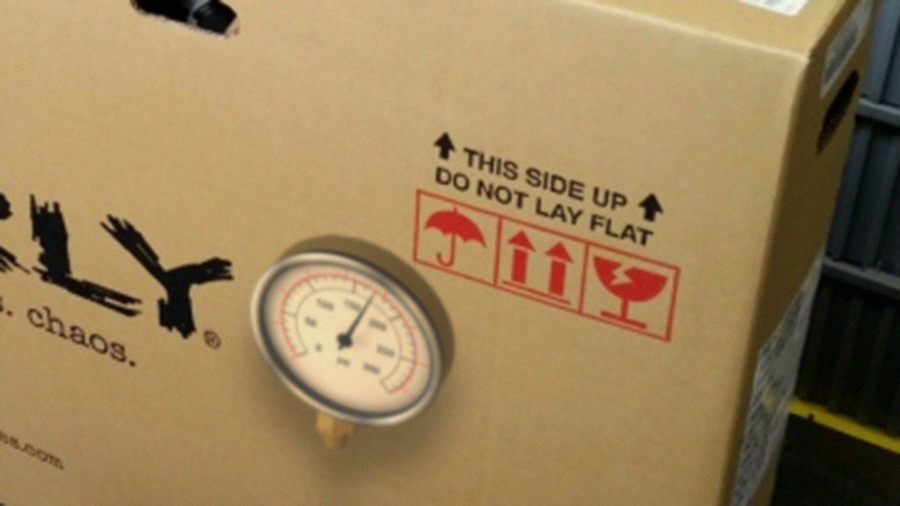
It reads value=170 unit=psi
